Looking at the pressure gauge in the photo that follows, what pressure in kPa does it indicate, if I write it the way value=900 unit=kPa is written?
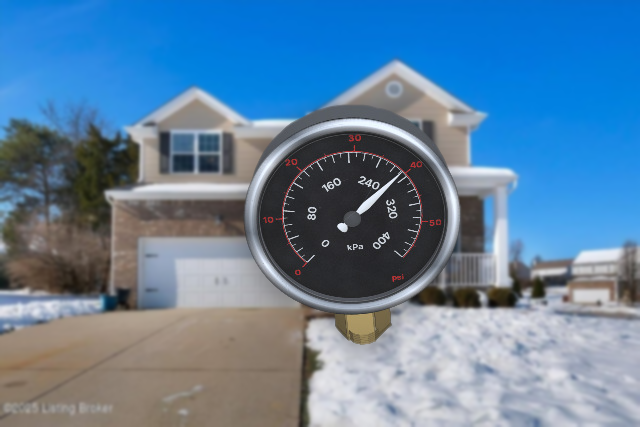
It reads value=270 unit=kPa
